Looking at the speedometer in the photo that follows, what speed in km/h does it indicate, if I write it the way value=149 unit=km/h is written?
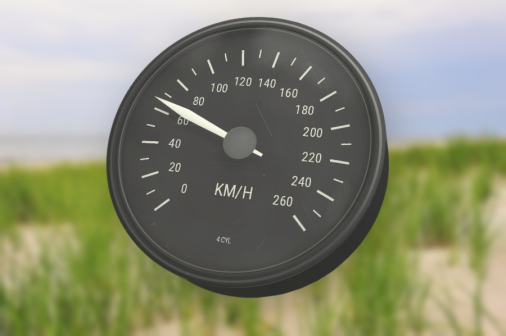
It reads value=65 unit=km/h
